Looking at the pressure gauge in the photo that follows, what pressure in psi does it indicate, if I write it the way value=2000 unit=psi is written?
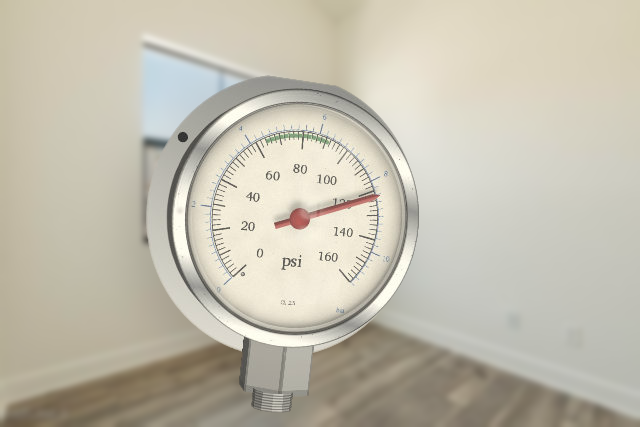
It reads value=122 unit=psi
